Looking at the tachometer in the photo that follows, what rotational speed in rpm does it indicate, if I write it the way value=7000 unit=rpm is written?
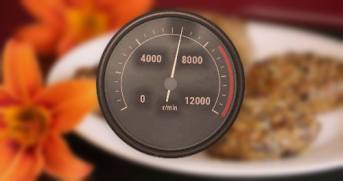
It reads value=6500 unit=rpm
